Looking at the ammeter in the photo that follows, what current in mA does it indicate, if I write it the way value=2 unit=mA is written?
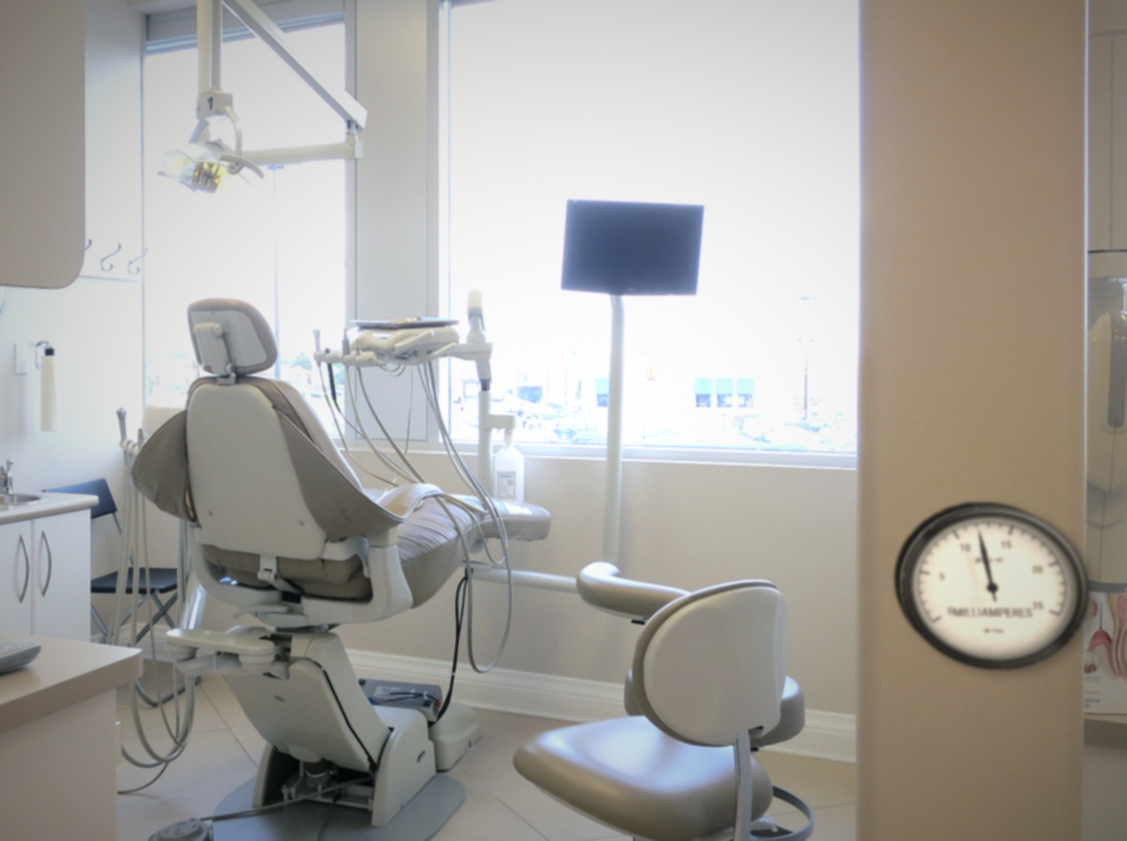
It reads value=12 unit=mA
